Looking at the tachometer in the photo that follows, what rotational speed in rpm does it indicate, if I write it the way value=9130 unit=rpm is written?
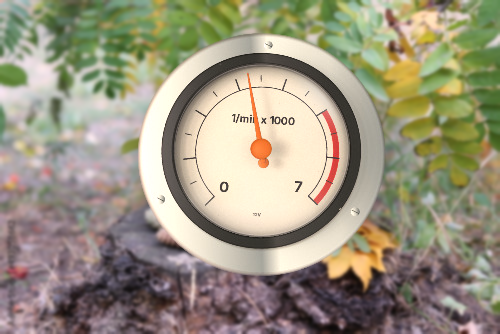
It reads value=3250 unit=rpm
